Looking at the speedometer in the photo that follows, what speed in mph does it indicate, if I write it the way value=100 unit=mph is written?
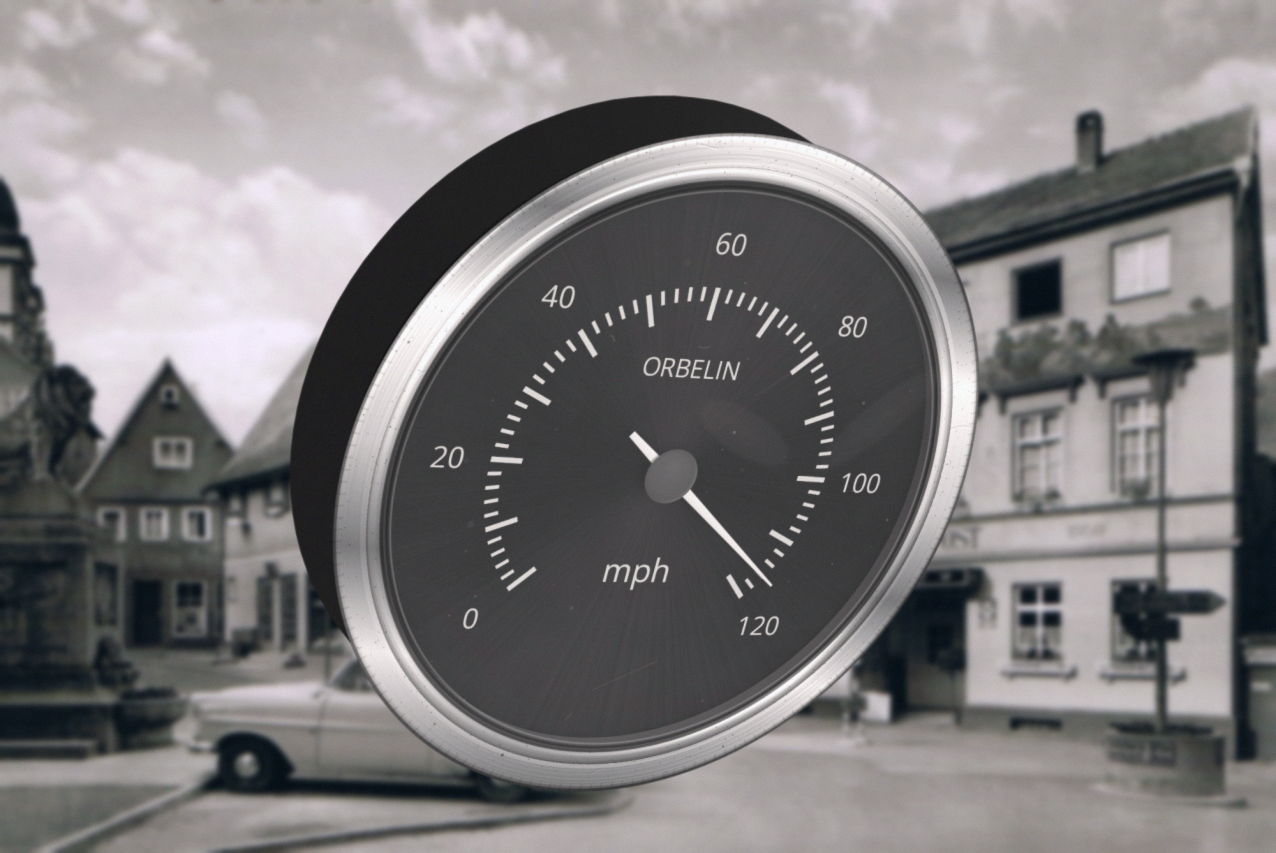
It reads value=116 unit=mph
